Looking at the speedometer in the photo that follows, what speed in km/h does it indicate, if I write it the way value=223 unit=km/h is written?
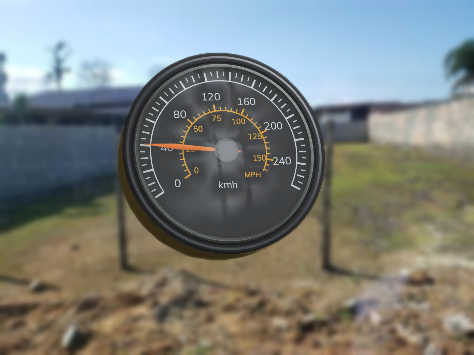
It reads value=40 unit=km/h
